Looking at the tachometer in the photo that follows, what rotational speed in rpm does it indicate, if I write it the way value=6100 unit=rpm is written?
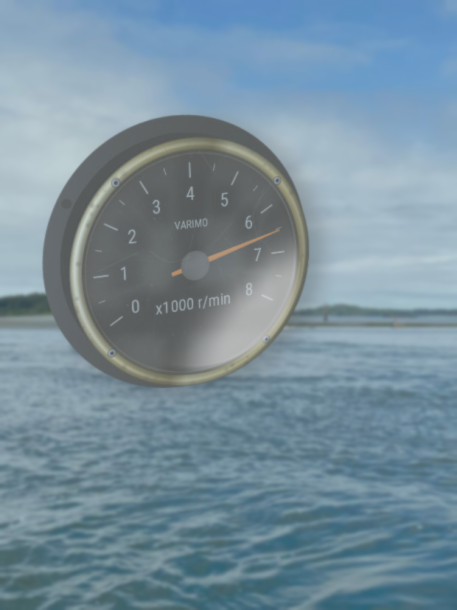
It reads value=6500 unit=rpm
